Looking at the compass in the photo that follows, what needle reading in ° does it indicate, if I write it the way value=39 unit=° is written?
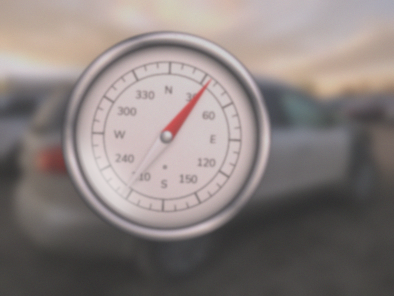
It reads value=35 unit=°
